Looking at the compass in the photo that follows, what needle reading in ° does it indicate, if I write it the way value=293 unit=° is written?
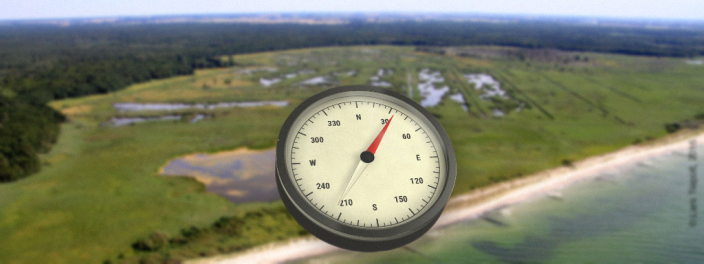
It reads value=35 unit=°
